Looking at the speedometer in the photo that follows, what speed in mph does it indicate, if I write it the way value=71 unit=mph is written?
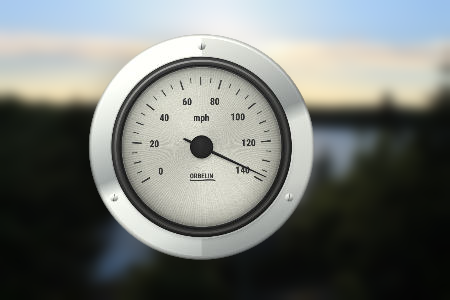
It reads value=137.5 unit=mph
